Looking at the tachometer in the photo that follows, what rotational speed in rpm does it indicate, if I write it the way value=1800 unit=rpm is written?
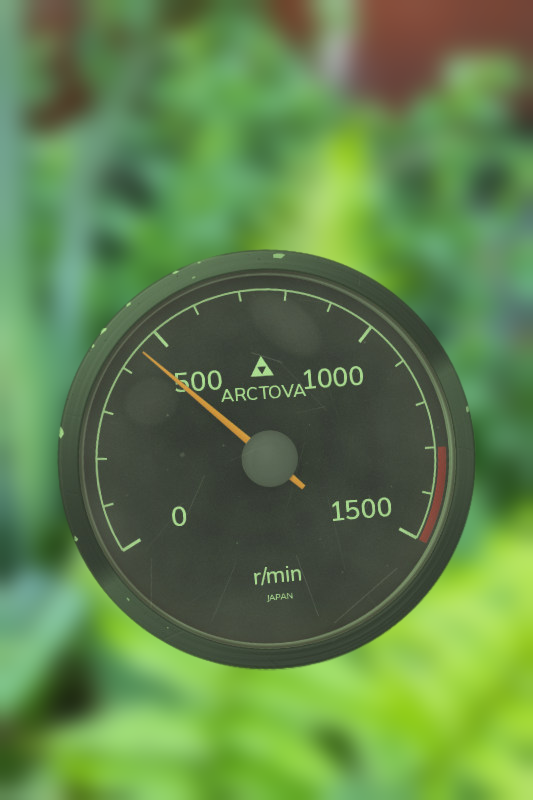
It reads value=450 unit=rpm
